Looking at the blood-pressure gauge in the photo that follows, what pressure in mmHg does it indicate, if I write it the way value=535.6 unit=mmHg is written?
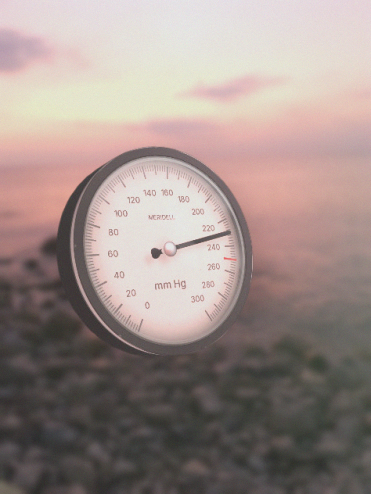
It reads value=230 unit=mmHg
